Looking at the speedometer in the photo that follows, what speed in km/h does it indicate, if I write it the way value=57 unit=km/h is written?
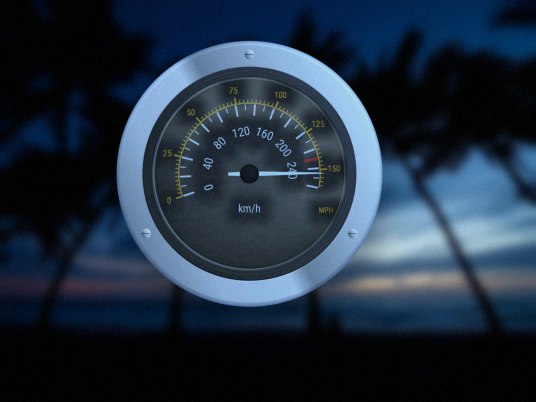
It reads value=245 unit=km/h
